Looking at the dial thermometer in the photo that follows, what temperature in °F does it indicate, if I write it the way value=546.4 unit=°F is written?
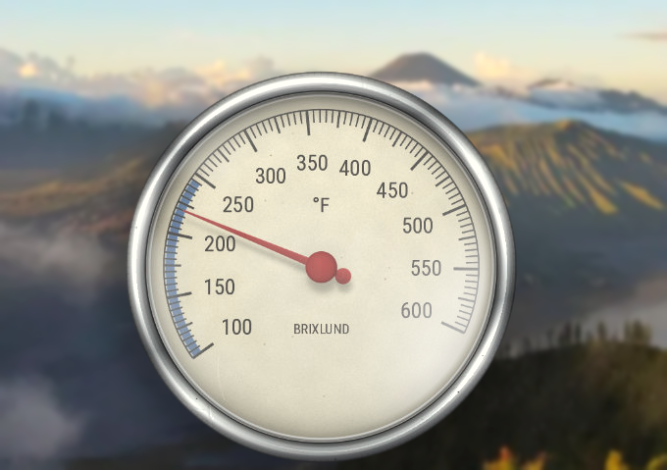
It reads value=220 unit=°F
